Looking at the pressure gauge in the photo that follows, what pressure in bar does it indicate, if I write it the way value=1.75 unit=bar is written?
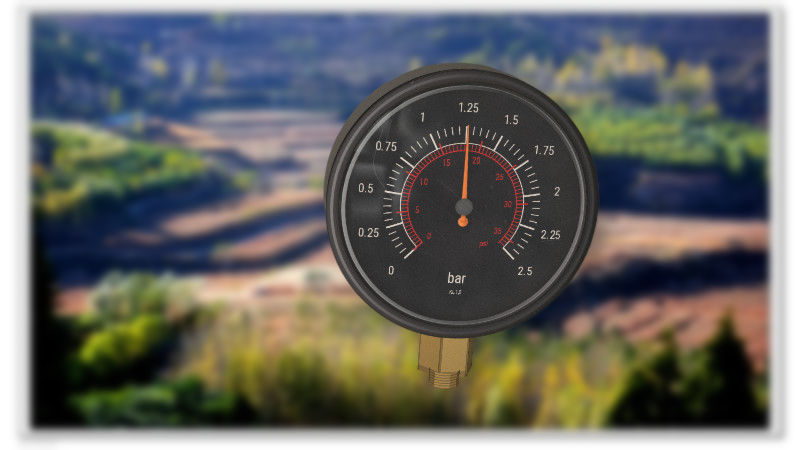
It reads value=1.25 unit=bar
